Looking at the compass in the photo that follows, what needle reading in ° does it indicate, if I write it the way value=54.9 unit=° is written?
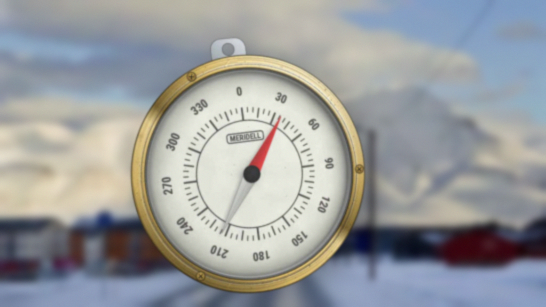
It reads value=35 unit=°
